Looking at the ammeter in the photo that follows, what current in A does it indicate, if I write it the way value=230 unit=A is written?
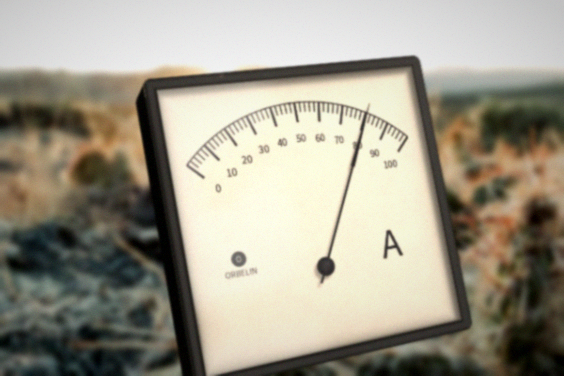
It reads value=80 unit=A
